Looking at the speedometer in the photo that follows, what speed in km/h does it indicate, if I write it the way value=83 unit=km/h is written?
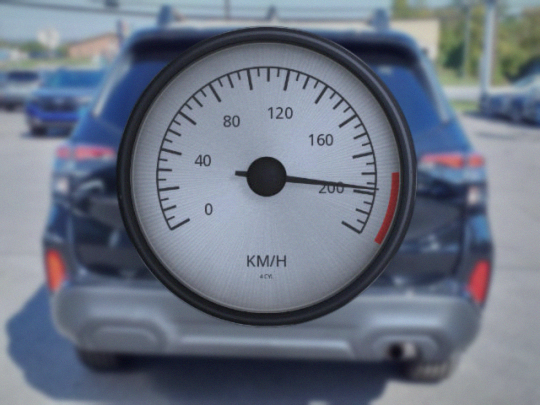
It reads value=197.5 unit=km/h
